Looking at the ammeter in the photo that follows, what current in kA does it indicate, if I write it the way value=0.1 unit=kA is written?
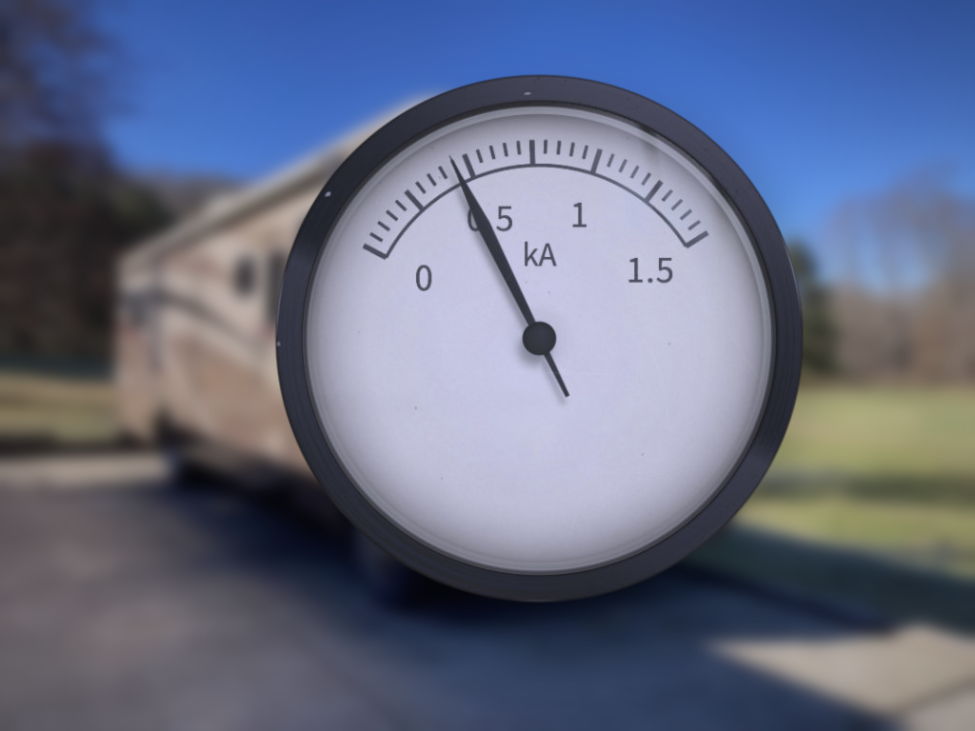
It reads value=0.45 unit=kA
